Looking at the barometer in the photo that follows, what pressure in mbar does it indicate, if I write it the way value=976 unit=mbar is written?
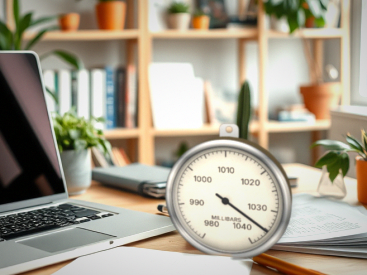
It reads value=1035 unit=mbar
